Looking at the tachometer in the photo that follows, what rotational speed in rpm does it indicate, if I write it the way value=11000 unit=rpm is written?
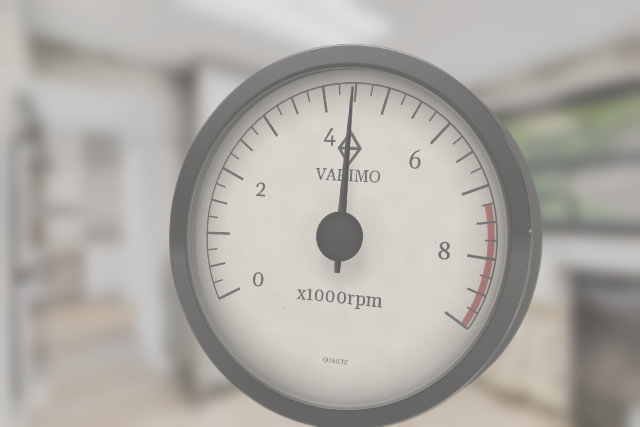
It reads value=4500 unit=rpm
